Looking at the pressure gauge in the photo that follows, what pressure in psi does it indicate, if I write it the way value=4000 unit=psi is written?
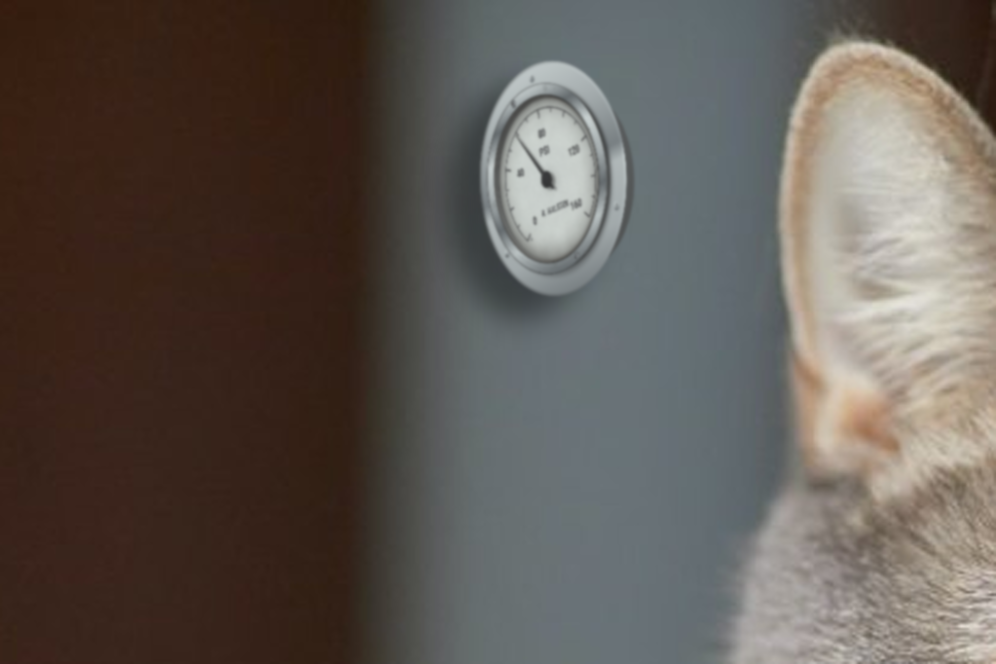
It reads value=60 unit=psi
